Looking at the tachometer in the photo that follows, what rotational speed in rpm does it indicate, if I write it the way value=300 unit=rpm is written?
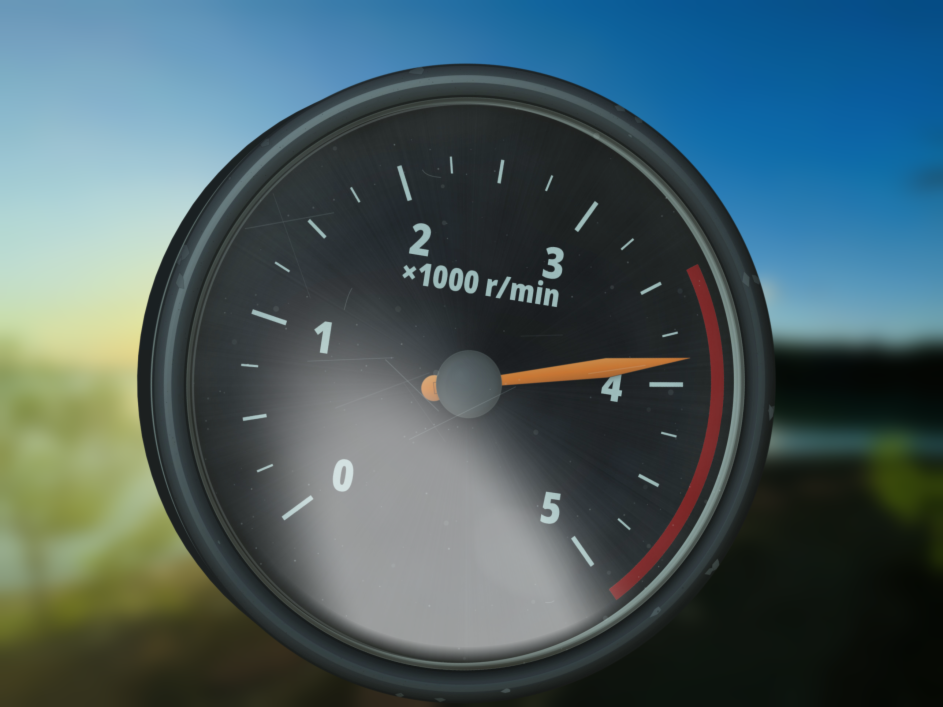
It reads value=3875 unit=rpm
